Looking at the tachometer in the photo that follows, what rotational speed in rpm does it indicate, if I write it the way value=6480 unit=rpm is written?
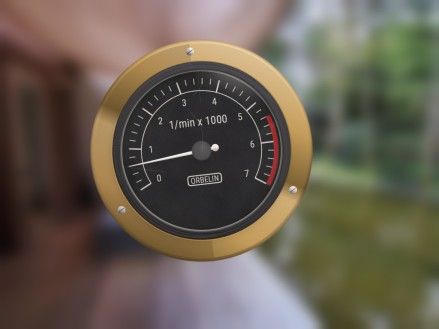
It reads value=600 unit=rpm
